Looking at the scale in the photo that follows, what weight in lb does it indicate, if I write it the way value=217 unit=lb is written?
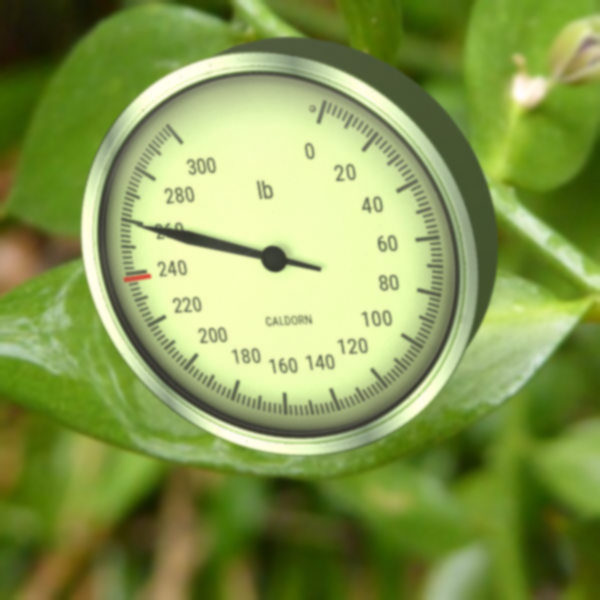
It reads value=260 unit=lb
